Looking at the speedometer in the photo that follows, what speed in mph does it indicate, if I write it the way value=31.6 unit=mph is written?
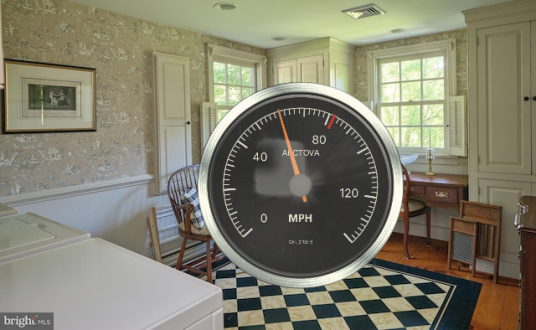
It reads value=60 unit=mph
